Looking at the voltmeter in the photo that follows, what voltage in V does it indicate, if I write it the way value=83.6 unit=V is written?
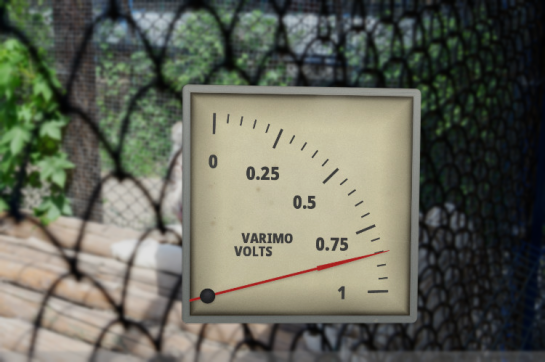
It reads value=0.85 unit=V
